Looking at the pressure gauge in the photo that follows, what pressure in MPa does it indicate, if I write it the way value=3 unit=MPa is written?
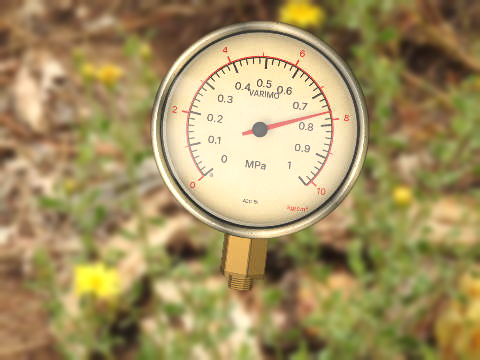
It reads value=0.76 unit=MPa
